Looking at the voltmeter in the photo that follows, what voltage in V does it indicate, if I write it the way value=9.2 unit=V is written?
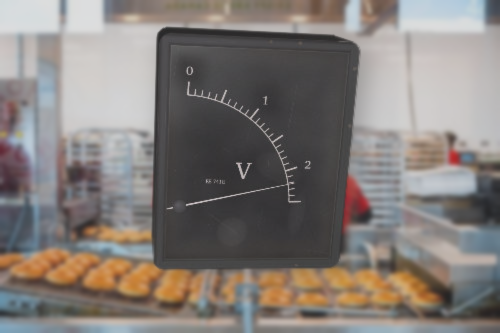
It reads value=2.2 unit=V
